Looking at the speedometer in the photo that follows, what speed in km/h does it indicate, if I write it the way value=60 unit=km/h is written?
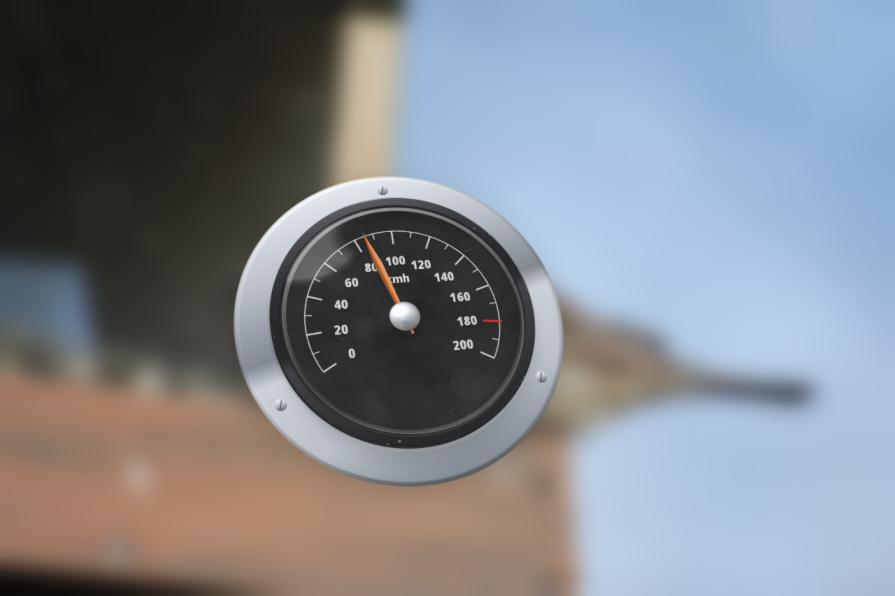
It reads value=85 unit=km/h
